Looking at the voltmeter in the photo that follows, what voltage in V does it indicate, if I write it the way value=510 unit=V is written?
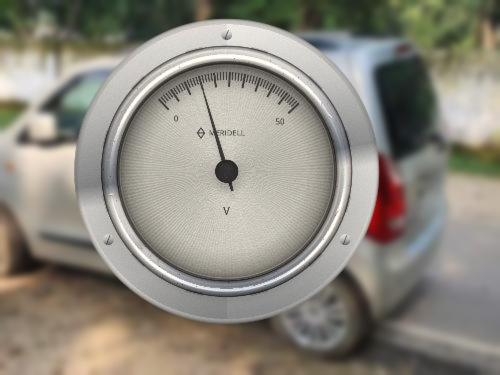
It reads value=15 unit=V
